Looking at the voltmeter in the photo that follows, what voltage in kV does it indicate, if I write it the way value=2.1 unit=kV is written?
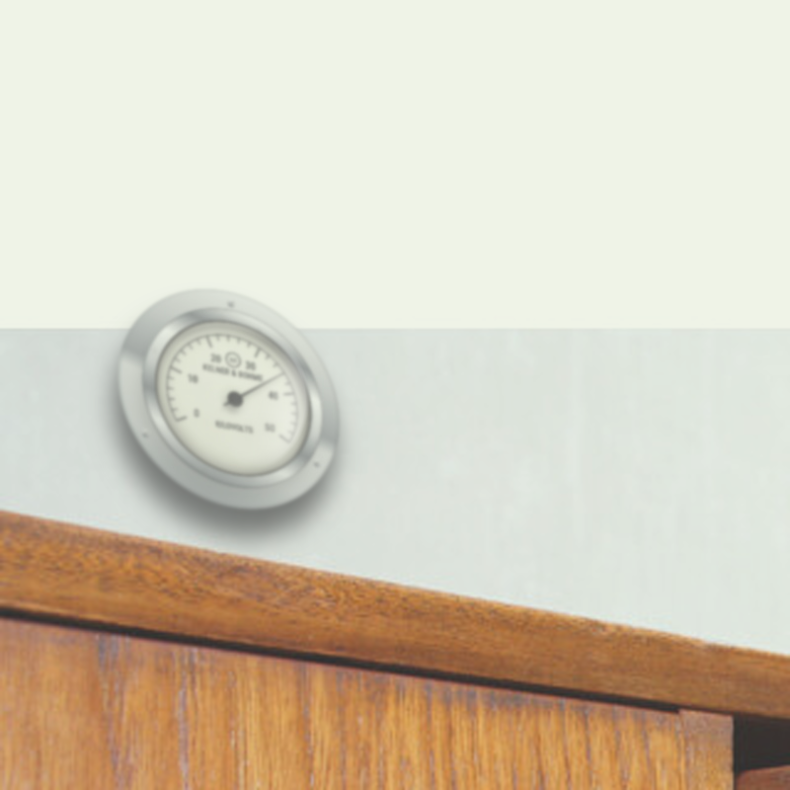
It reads value=36 unit=kV
